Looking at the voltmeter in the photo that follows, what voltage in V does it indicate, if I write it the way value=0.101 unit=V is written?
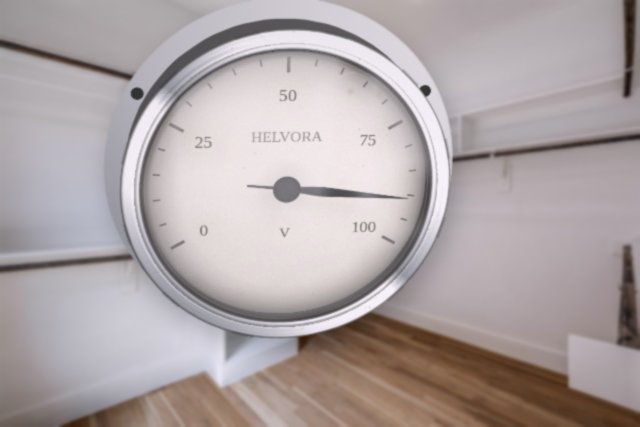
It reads value=90 unit=V
